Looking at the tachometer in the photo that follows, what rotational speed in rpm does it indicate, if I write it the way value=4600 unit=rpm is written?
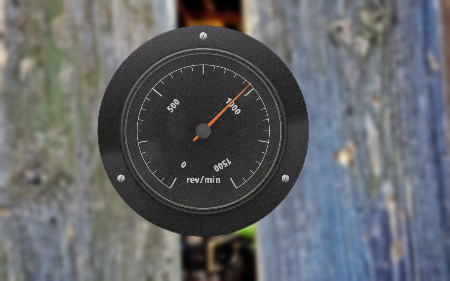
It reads value=975 unit=rpm
